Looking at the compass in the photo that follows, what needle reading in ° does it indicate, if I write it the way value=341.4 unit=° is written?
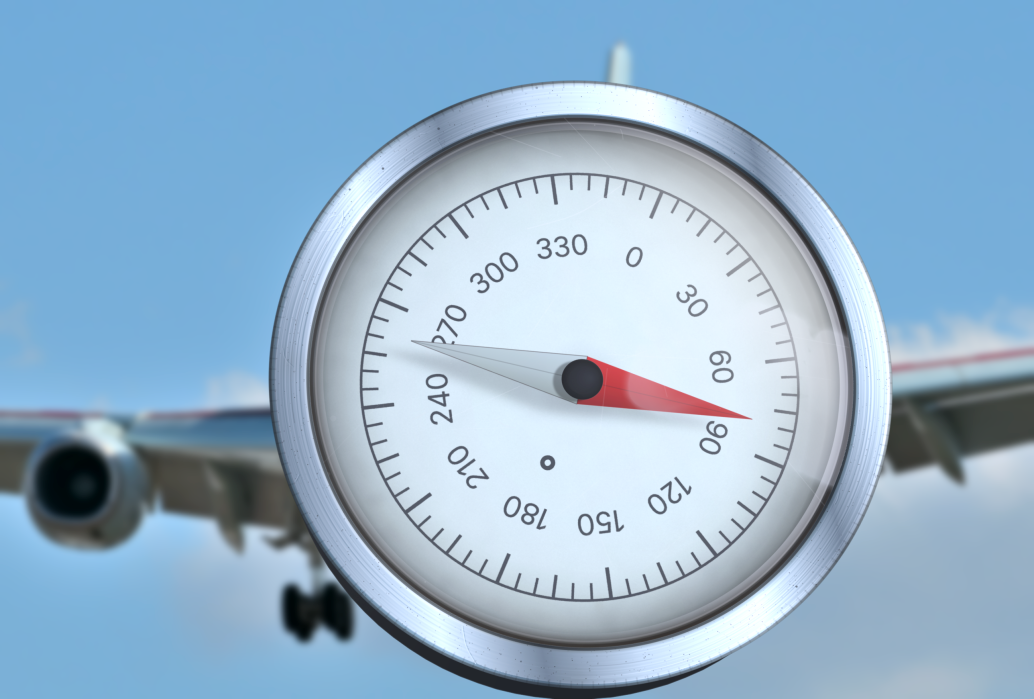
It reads value=80 unit=°
